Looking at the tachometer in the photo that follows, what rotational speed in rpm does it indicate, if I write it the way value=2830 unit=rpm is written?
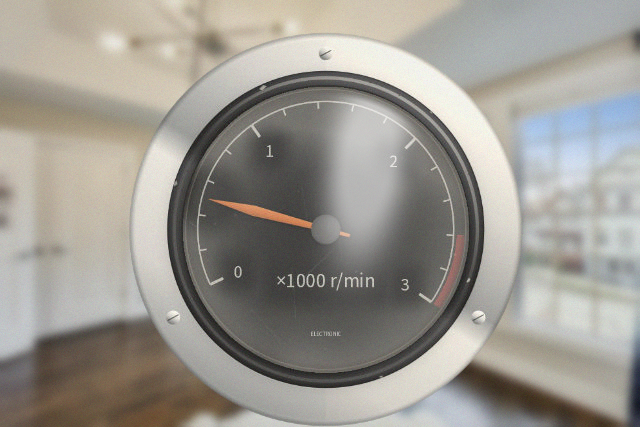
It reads value=500 unit=rpm
